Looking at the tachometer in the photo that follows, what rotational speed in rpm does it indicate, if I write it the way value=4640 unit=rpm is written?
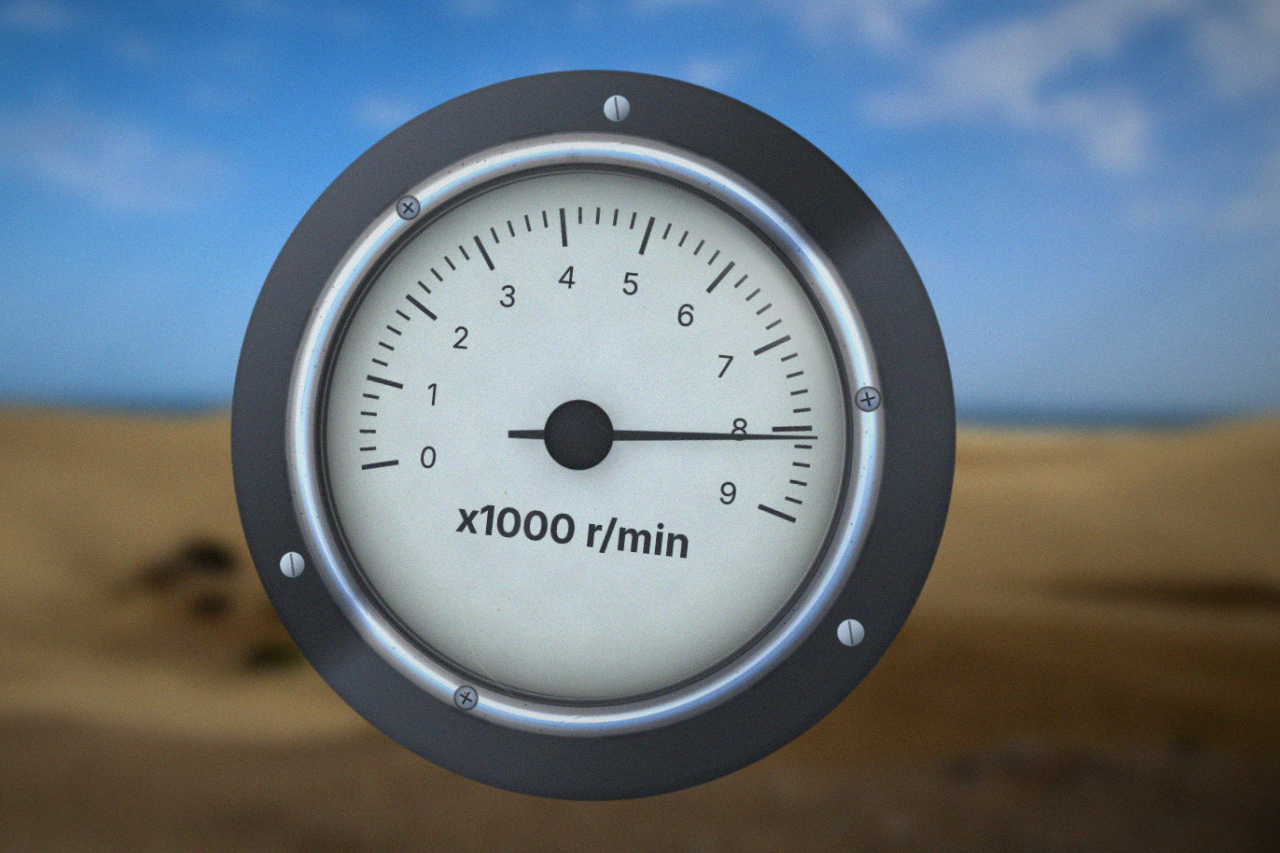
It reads value=8100 unit=rpm
